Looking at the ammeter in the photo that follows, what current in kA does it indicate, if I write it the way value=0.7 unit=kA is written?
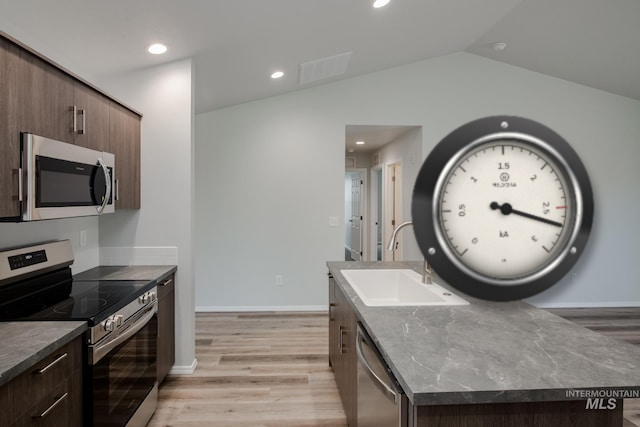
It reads value=2.7 unit=kA
